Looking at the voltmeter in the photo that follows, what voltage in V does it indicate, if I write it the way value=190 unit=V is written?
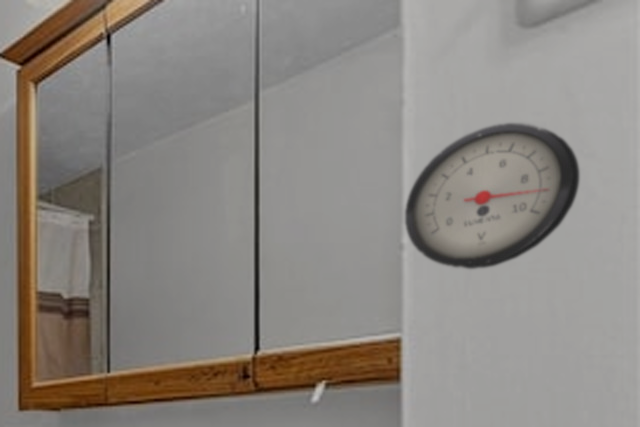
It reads value=9 unit=V
